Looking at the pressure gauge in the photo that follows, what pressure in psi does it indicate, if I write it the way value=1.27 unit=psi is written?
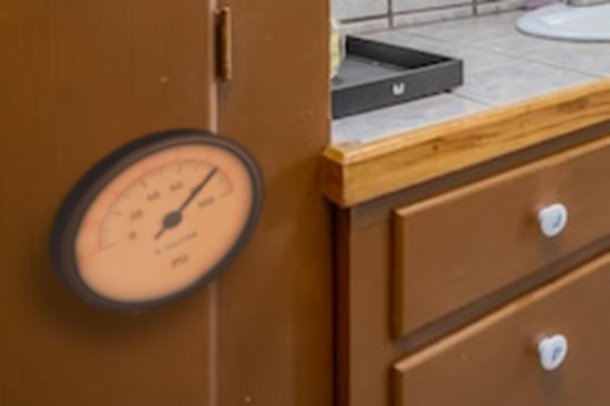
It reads value=80 unit=psi
